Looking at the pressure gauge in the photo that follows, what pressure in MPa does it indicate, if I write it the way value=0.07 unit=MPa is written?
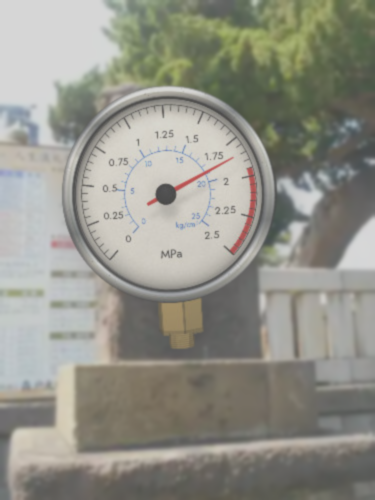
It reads value=1.85 unit=MPa
